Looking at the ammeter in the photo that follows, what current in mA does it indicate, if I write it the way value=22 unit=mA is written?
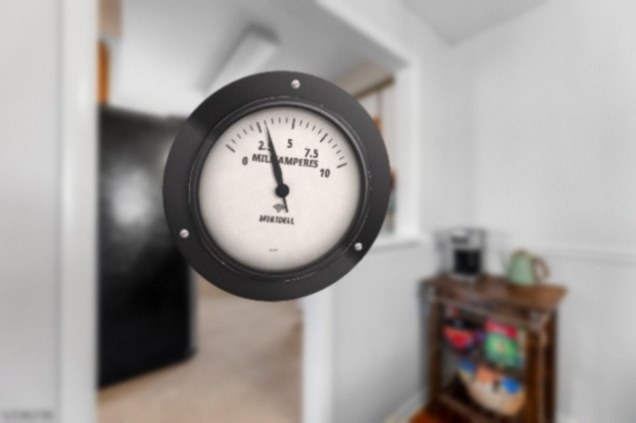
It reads value=3 unit=mA
